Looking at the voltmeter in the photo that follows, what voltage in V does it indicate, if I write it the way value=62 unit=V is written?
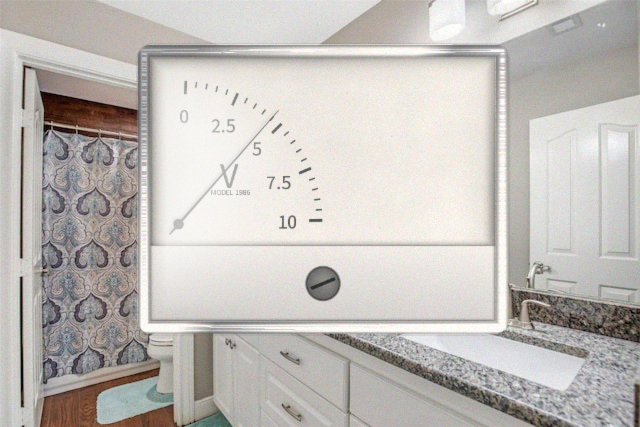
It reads value=4.5 unit=V
